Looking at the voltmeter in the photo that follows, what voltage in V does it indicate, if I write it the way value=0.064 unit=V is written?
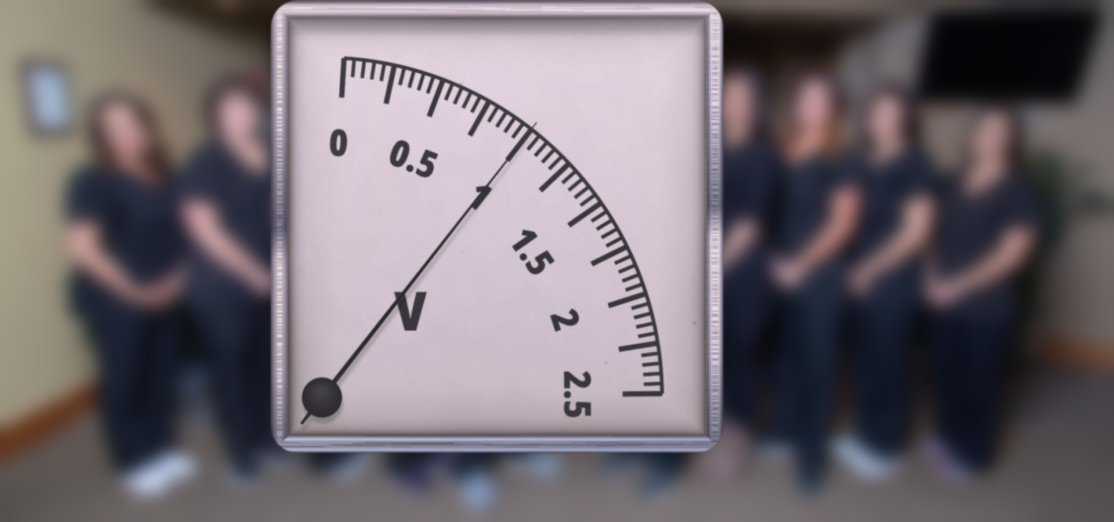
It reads value=1 unit=V
